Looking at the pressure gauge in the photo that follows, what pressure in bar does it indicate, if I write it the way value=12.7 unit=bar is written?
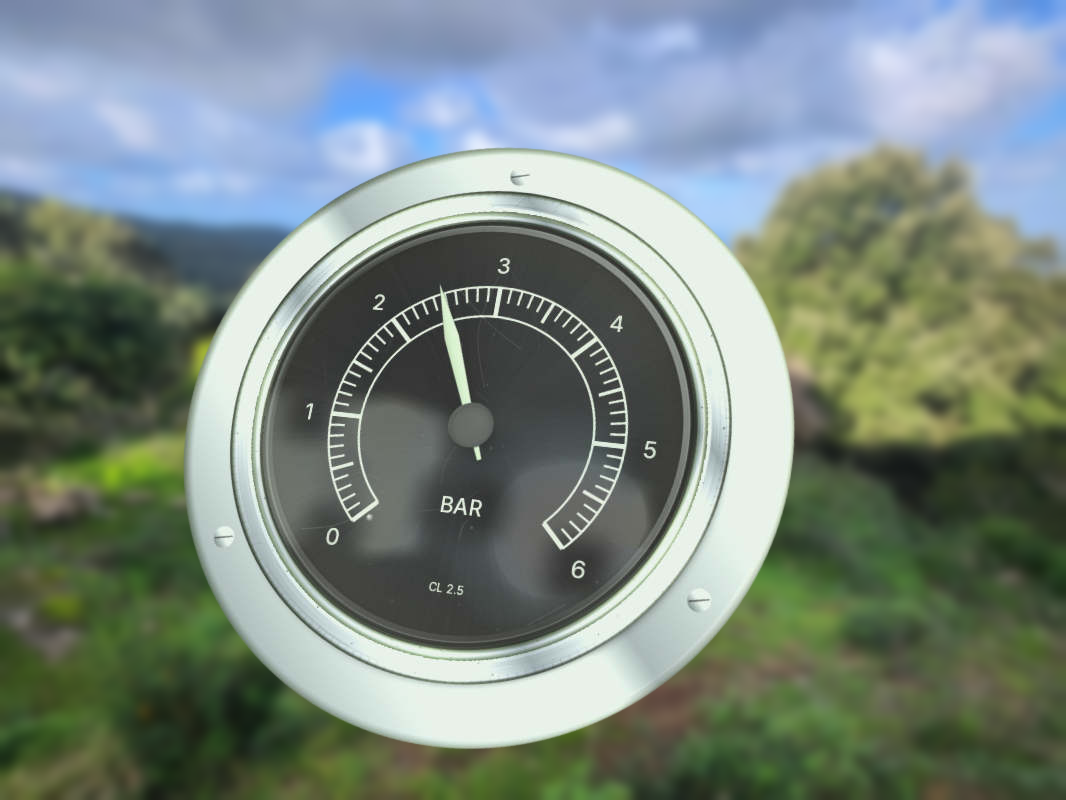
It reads value=2.5 unit=bar
